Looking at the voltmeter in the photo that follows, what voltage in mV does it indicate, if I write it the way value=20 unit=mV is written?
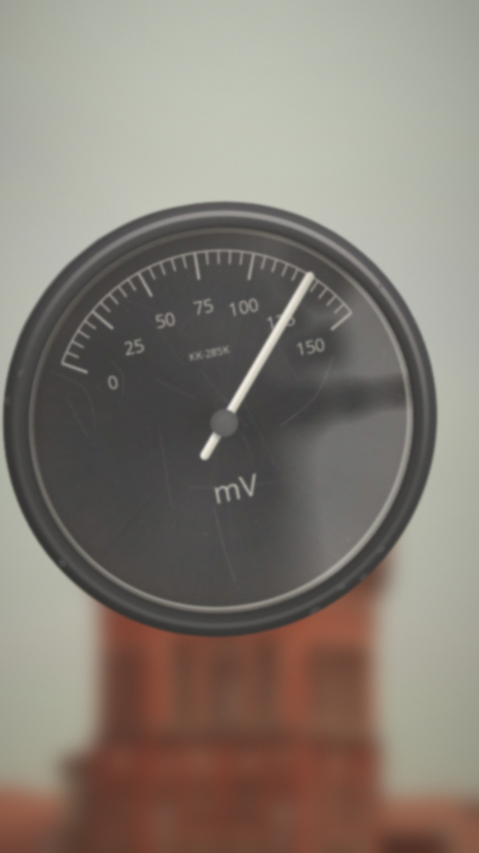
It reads value=125 unit=mV
